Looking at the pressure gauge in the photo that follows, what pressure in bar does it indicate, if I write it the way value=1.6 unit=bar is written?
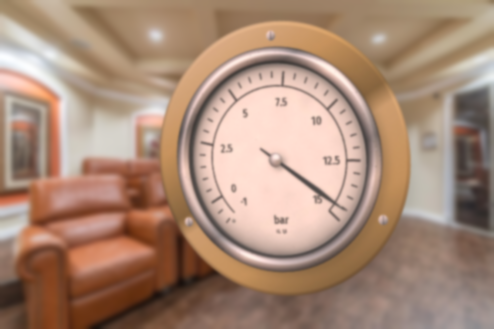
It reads value=14.5 unit=bar
